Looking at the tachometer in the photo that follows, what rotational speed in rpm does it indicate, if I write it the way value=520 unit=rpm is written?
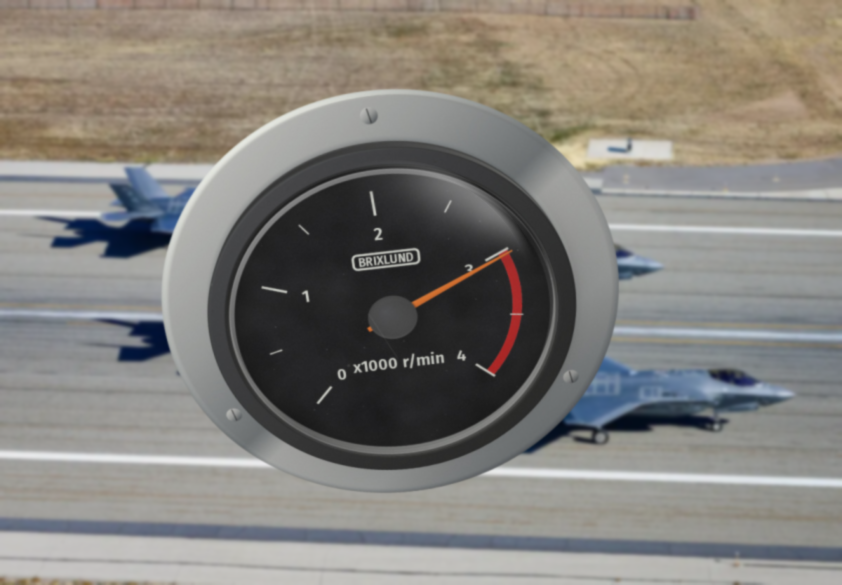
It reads value=3000 unit=rpm
